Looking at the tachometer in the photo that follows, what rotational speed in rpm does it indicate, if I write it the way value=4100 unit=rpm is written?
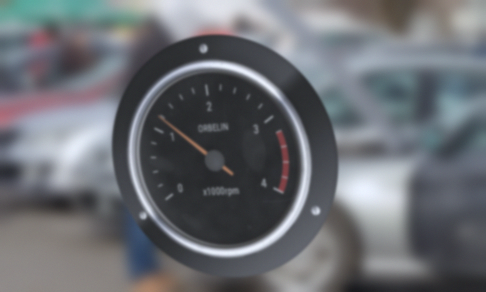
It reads value=1200 unit=rpm
